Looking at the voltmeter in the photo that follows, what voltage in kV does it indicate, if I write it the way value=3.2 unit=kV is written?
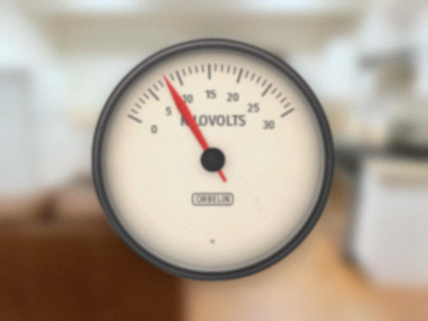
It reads value=8 unit=kV
